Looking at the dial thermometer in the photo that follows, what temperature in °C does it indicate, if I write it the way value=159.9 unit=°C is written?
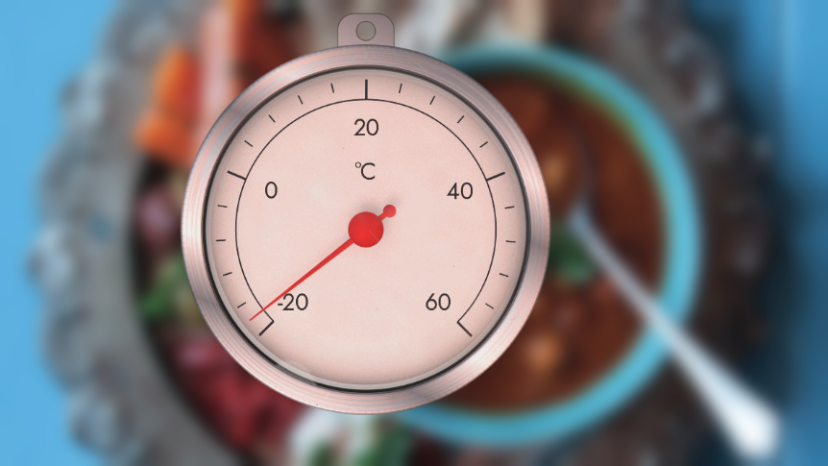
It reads value=-18 unit=°C
